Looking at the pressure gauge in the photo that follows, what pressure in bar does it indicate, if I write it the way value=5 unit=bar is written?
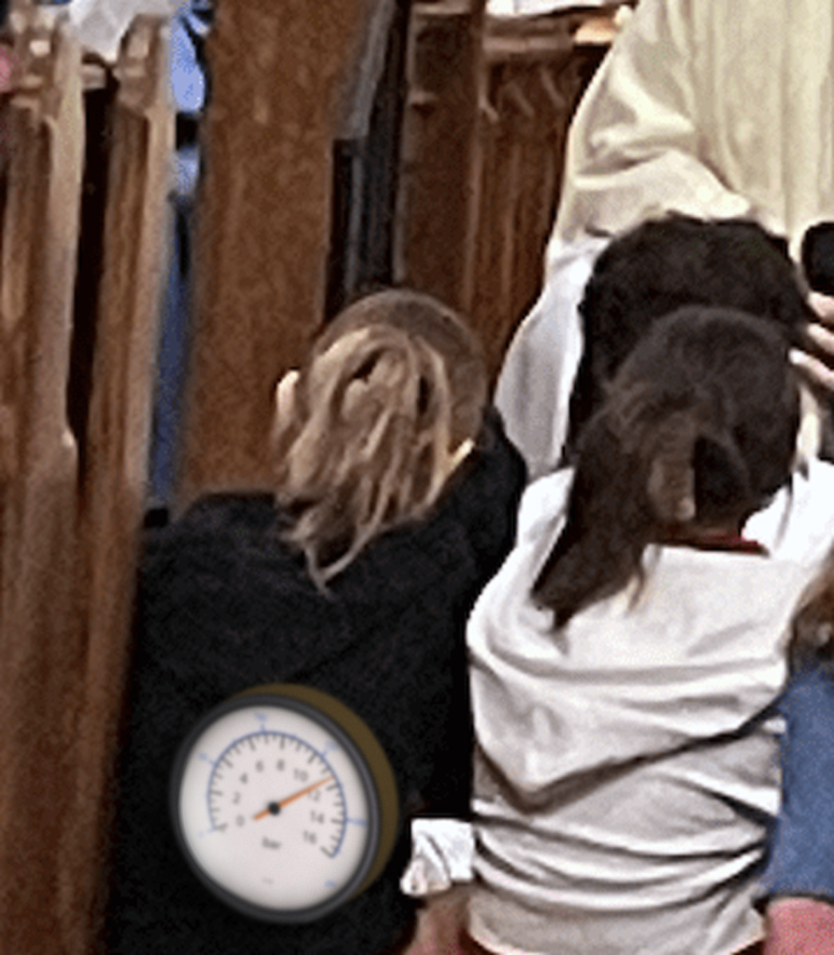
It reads value=11.5 unit=bar
